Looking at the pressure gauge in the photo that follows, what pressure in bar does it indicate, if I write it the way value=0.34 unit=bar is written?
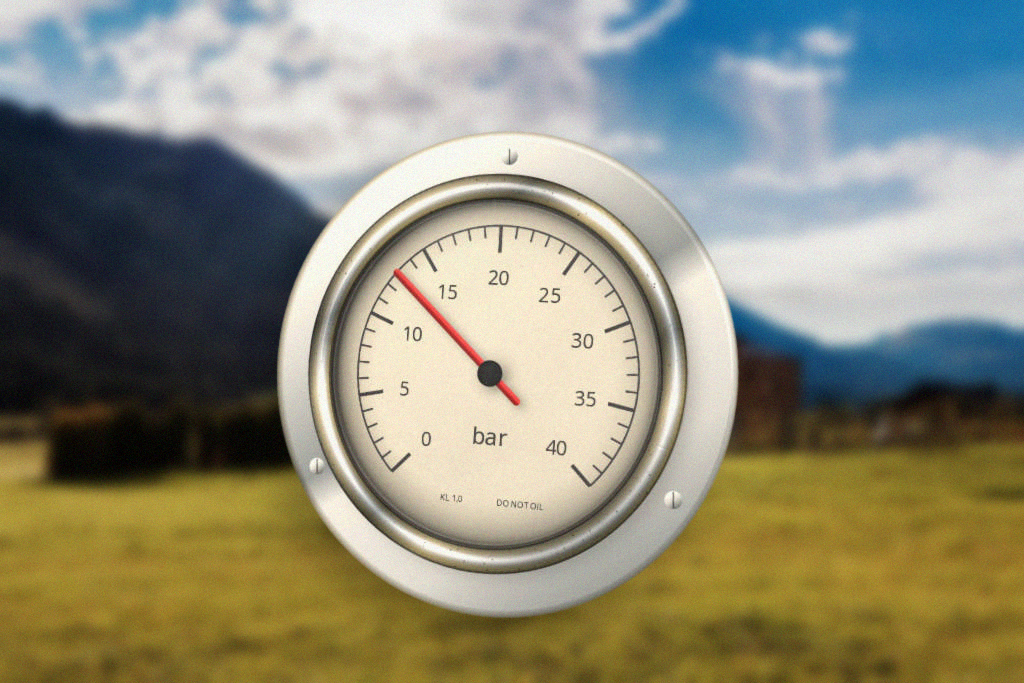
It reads value=13 unit=bar
